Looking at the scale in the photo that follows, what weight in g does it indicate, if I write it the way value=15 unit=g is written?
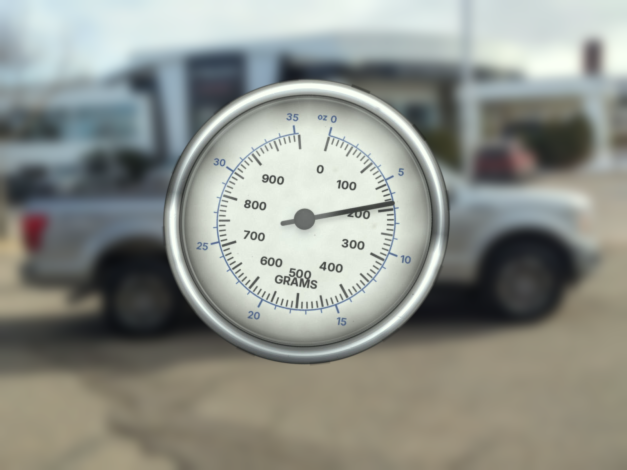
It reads value=190 unit=g
